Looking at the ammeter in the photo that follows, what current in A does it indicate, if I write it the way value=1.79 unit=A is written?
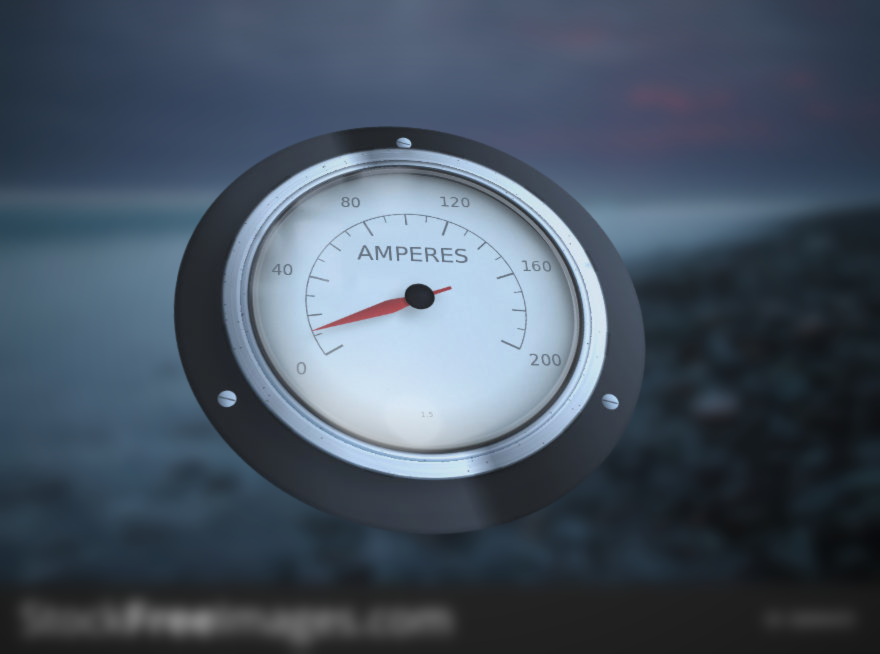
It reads value=10 unit=A
